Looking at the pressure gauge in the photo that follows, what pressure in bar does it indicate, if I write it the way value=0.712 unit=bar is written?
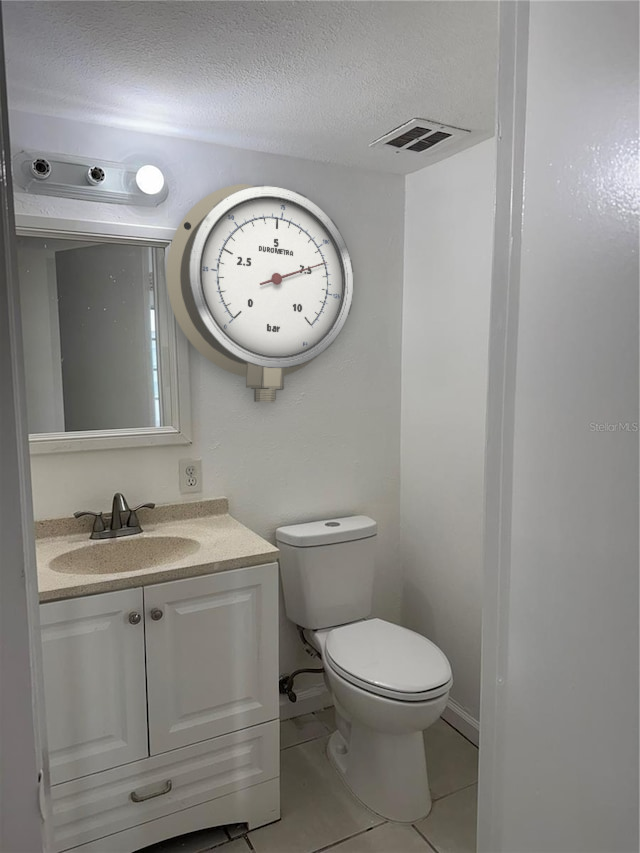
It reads value=7.5 unit=bar
